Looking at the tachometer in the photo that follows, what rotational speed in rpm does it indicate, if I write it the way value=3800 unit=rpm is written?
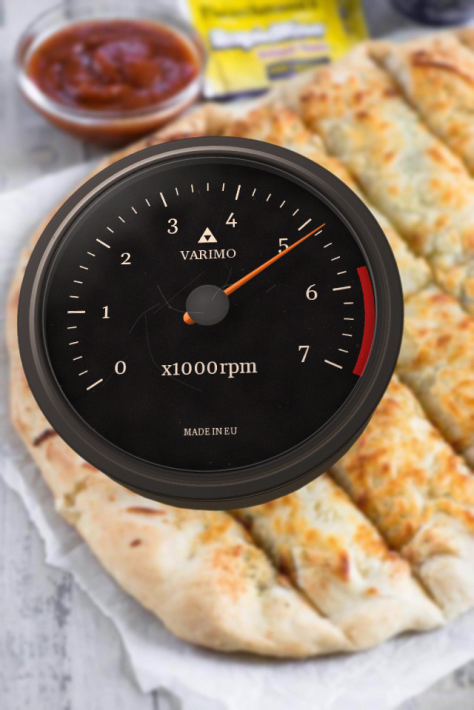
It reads value=5200 unit=rpm
